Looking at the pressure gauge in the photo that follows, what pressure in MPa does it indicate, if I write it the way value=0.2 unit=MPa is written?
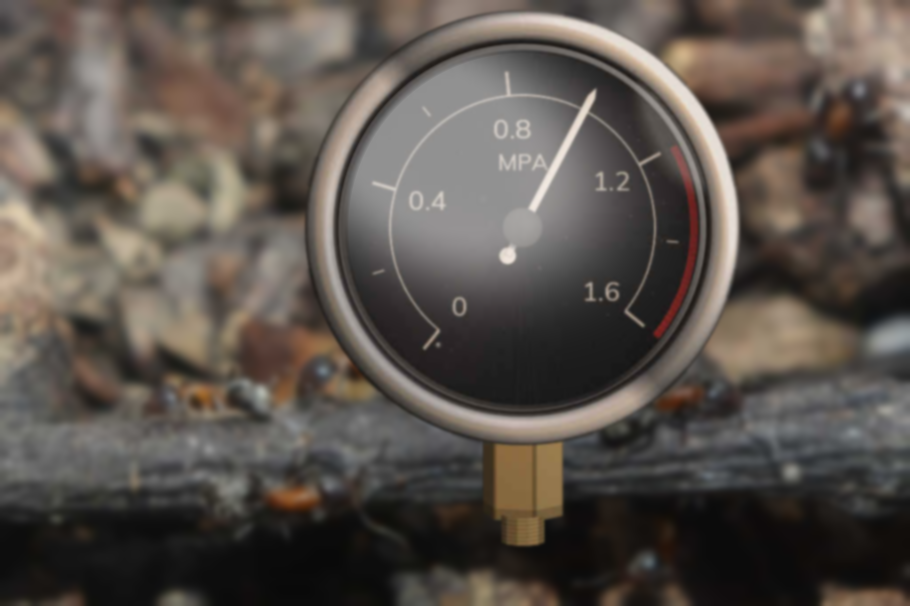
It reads value=1 unit=MPa
